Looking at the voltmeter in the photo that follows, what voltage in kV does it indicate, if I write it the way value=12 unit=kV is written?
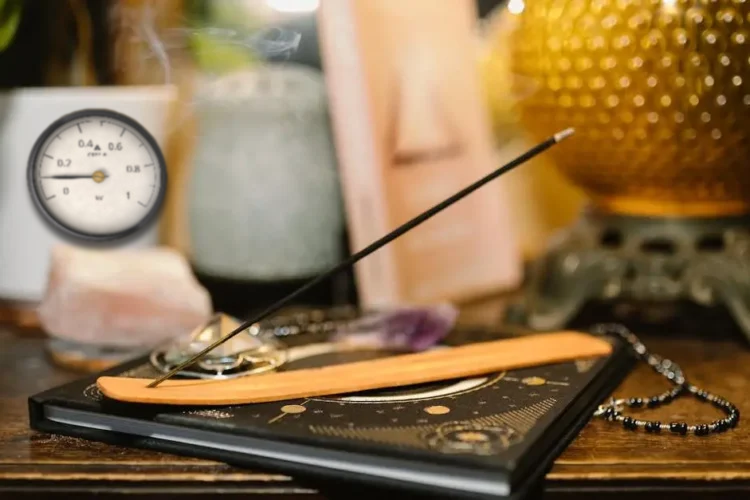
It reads value=0.1 unit=kV
